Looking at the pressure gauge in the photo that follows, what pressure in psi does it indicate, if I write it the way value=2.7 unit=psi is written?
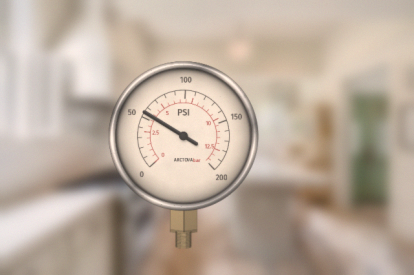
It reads value=55 unit=psi
